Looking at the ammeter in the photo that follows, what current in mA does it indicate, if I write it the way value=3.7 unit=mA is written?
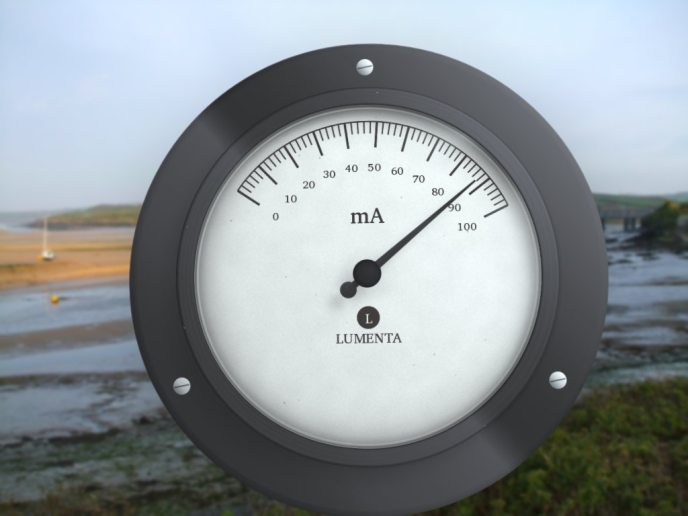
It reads value=88 unit=mA
